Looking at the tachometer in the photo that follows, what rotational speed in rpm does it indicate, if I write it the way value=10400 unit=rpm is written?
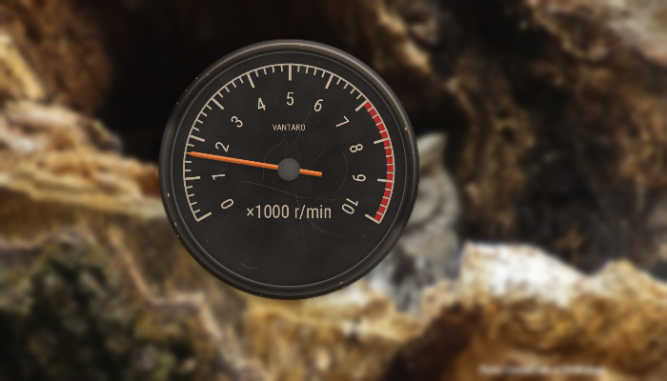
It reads value=1600 unit=rpm
